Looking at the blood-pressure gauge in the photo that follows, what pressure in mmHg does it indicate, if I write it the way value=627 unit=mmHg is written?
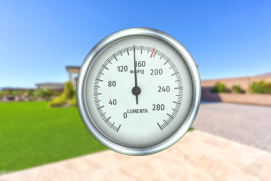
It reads value=150 unit=mmHg
